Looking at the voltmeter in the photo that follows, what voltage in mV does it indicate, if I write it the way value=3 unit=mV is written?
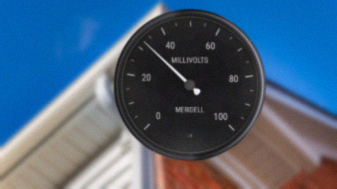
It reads value=32.5 unit=mV
